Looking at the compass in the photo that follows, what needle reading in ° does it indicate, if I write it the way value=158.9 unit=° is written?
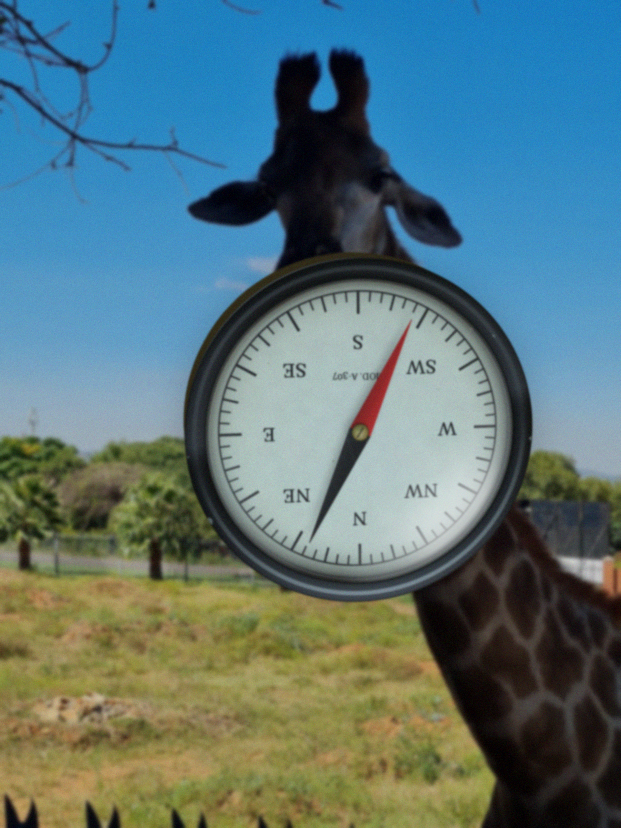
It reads value=205 unit=°
